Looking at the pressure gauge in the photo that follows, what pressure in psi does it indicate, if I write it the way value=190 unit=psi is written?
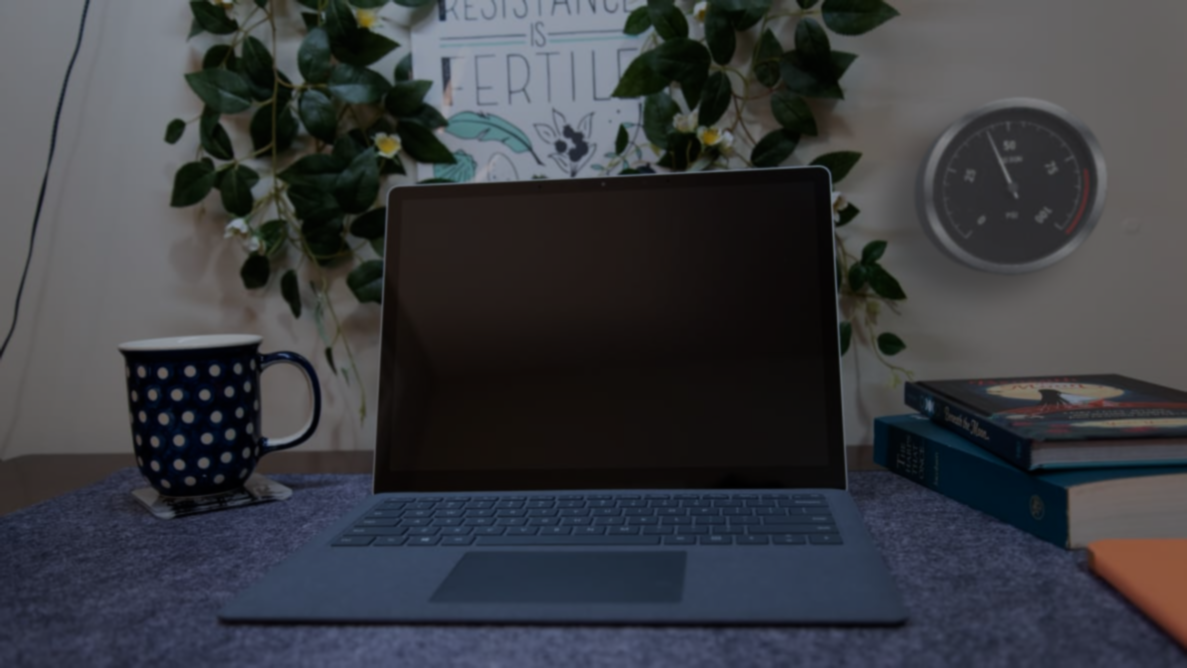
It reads value=42.5 unit=psi
